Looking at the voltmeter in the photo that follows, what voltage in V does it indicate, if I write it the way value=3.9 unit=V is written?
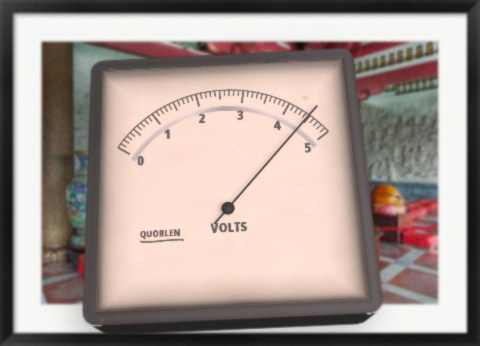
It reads value=4.5 unit=V
